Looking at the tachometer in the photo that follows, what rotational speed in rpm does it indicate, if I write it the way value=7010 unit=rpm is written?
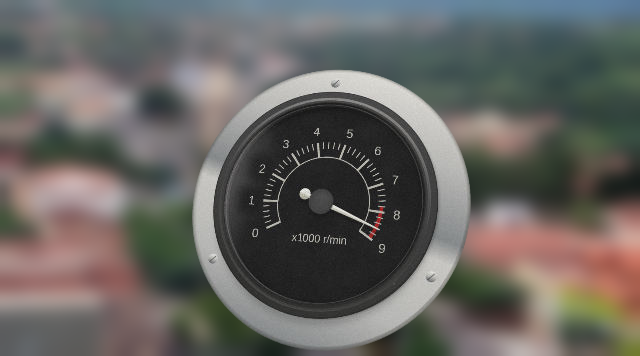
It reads value=8600 unit=rpm
